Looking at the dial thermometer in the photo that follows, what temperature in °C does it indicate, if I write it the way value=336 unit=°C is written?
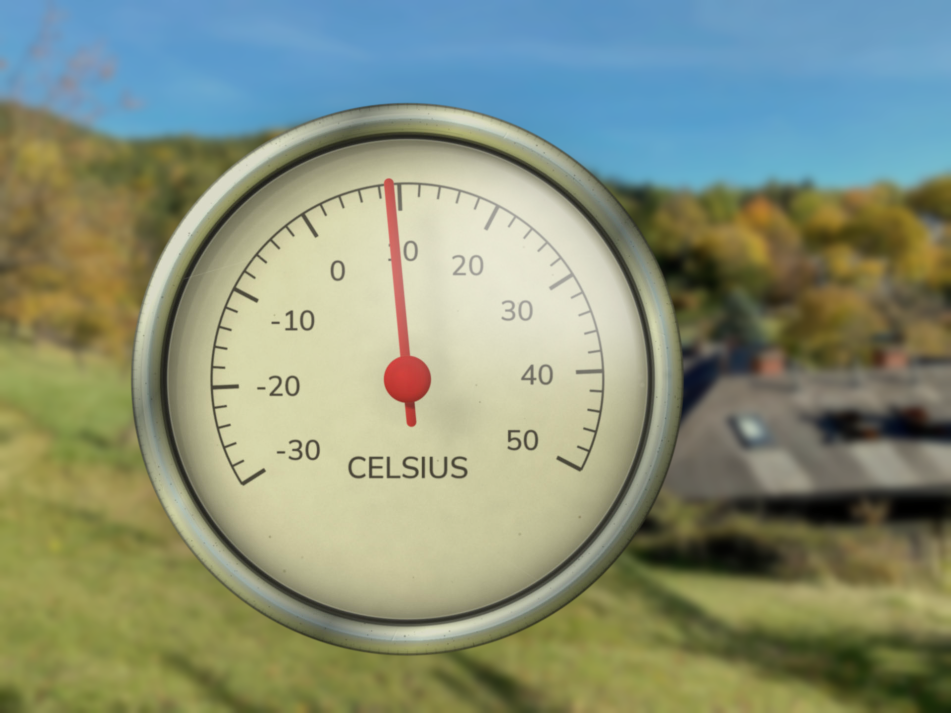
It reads value=9 unit=°C
